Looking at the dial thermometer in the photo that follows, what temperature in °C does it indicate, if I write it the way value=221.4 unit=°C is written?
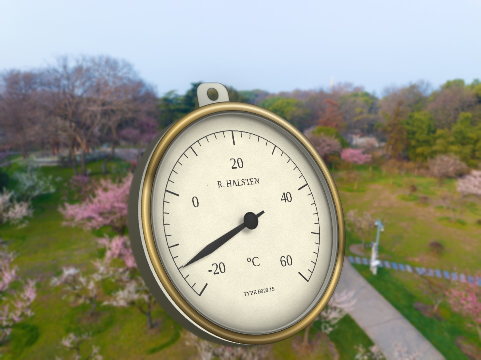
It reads value=-14 unit=°C
